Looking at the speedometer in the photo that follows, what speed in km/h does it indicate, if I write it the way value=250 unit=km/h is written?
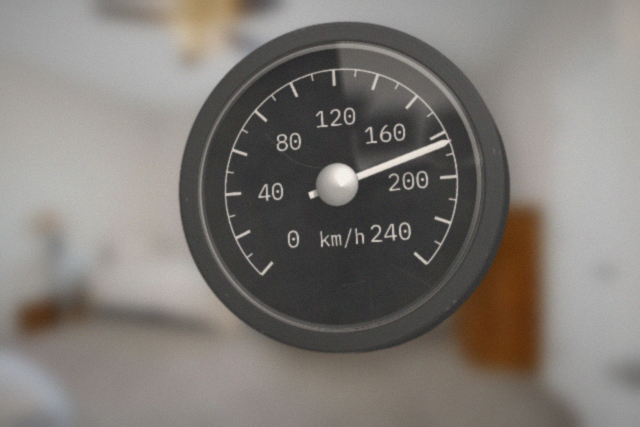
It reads value=185 unit=km/h
